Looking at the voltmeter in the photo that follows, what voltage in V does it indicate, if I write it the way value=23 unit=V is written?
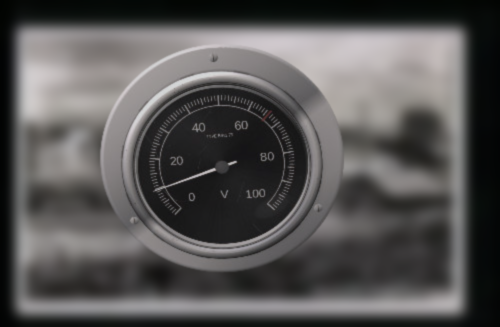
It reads value=10 unit=V
